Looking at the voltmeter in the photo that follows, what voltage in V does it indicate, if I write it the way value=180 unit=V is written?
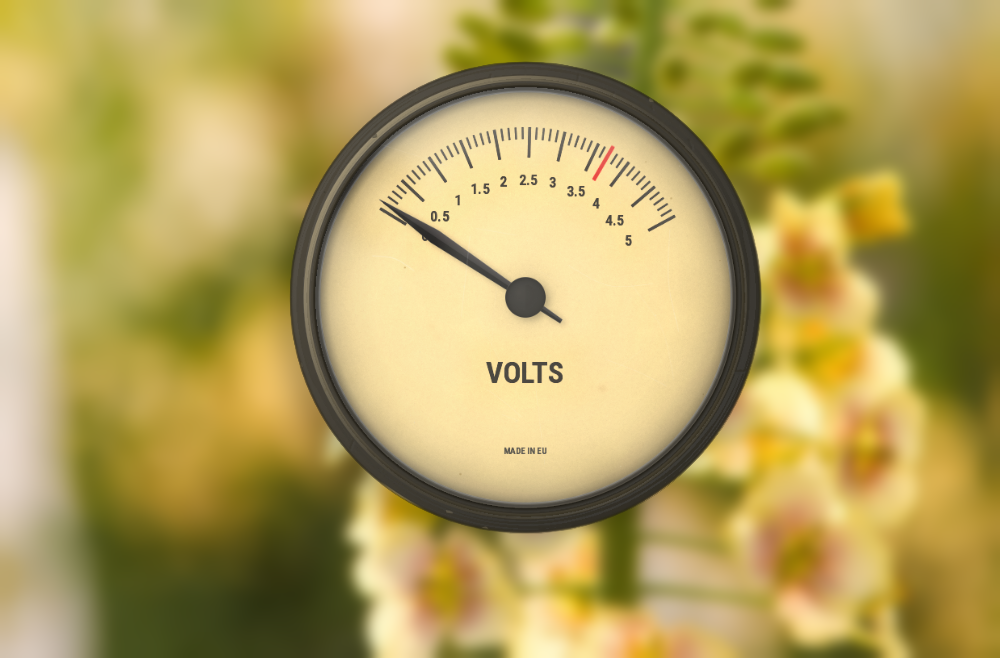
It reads value=0.1 unit=V
